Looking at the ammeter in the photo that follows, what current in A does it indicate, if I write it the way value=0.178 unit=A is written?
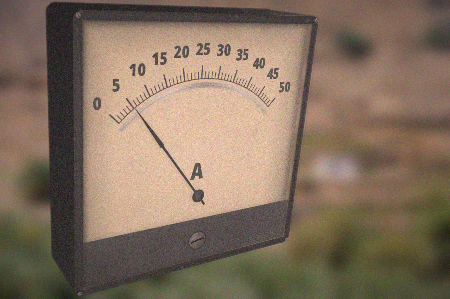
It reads value=5 unit=A
